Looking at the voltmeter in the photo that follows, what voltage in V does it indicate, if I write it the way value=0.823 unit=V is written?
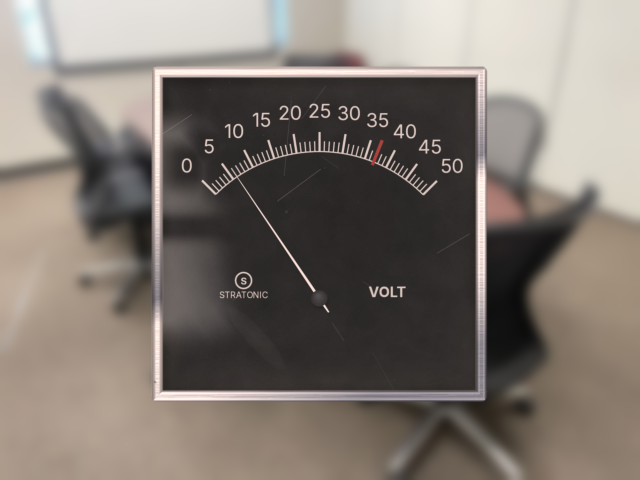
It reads value=6 unit=V
